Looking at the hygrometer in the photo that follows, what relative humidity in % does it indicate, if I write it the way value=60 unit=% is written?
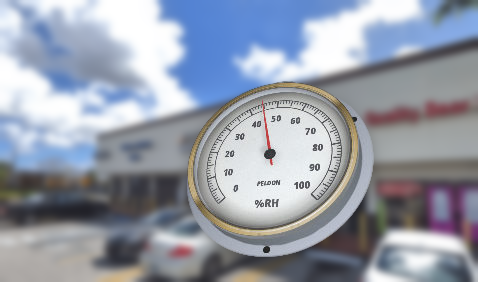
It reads value=45 unit=%
